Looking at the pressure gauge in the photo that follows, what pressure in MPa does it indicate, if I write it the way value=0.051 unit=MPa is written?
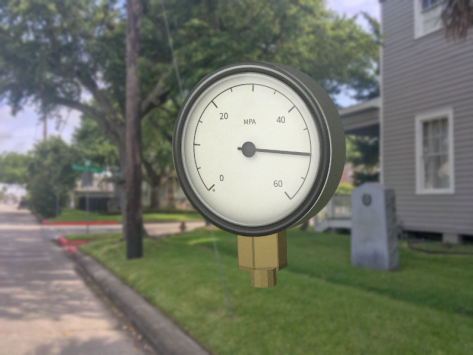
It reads value=50 unit=MPa
